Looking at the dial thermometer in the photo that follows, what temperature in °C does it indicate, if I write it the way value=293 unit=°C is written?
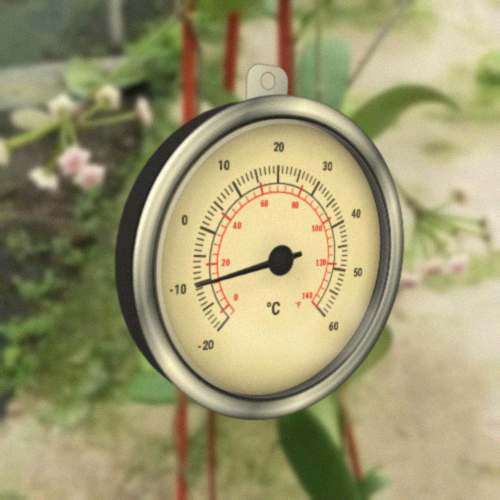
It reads value=-10 unit=°C
